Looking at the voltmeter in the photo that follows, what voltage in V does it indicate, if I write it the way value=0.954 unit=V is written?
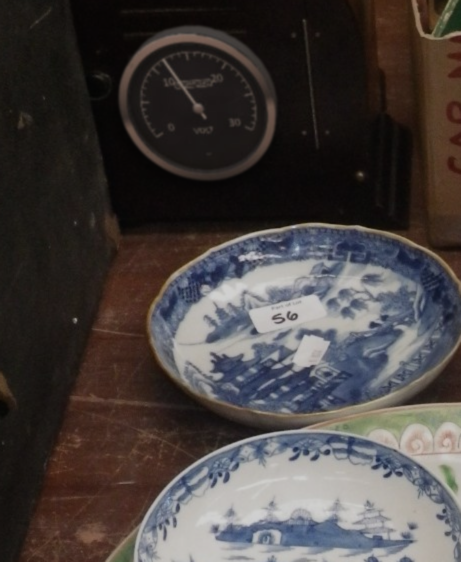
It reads value=12 unit=V
